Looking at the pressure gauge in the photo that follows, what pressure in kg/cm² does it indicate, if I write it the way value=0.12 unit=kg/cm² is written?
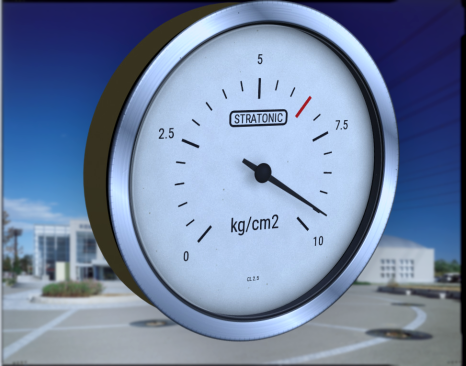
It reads value=9.5 unit=kg/cm²
